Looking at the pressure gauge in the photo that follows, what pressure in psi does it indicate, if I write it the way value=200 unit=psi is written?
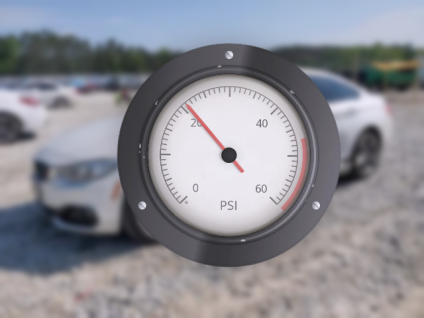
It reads value=21 unit=psi
